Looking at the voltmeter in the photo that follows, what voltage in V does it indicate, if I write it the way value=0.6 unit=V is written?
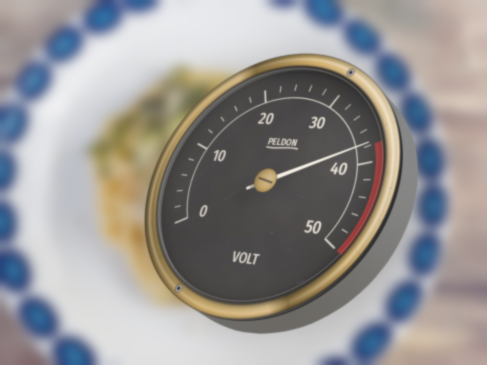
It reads value=38 unit=V
